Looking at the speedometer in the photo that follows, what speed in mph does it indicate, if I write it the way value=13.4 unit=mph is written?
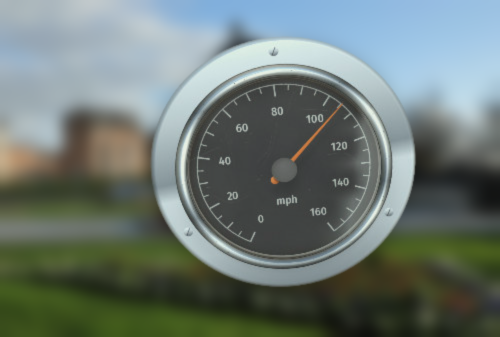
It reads value=105 unit=mph
